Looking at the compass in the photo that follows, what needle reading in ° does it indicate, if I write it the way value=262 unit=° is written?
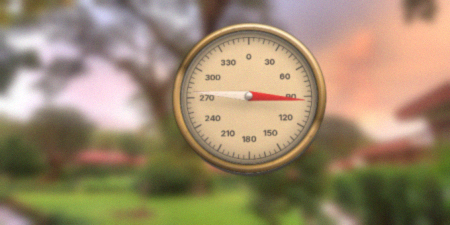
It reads value=95 unit=°
